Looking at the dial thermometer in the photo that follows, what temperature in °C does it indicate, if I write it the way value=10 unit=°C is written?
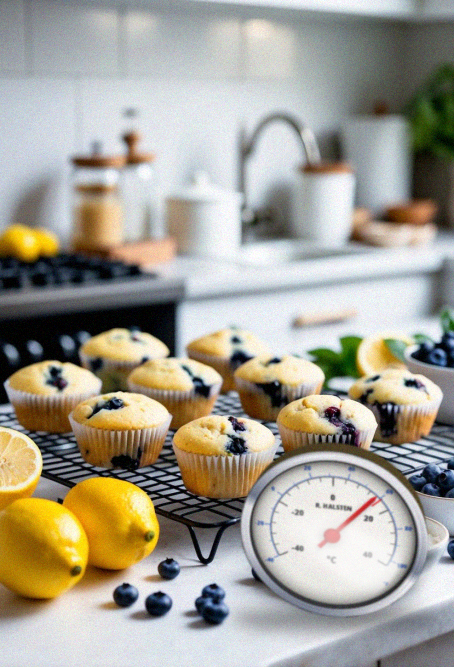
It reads value=14 unit=°C
